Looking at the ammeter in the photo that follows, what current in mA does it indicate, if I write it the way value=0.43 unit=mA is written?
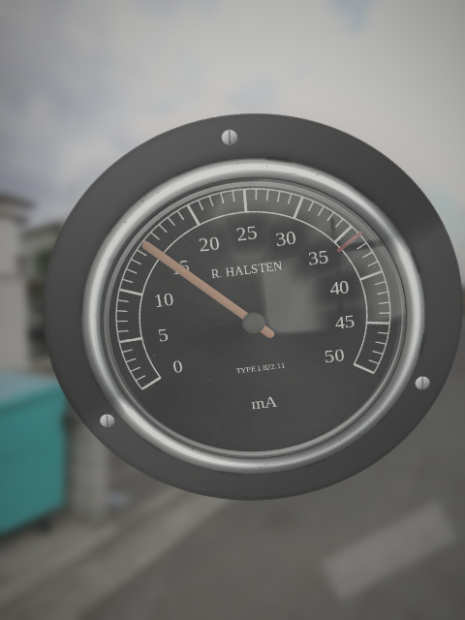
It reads value=15 unit=mA
